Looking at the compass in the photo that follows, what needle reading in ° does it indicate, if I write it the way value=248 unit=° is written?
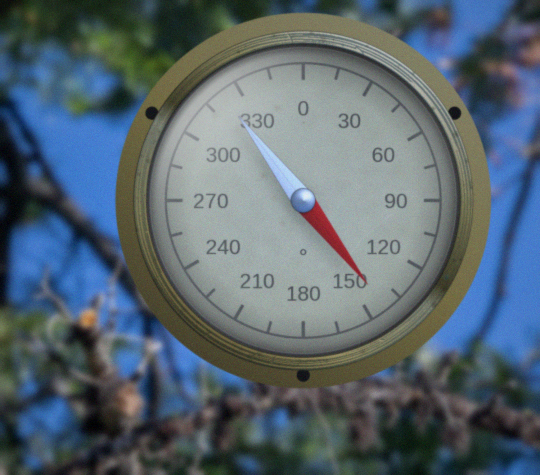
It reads value=142.5 unit=°
